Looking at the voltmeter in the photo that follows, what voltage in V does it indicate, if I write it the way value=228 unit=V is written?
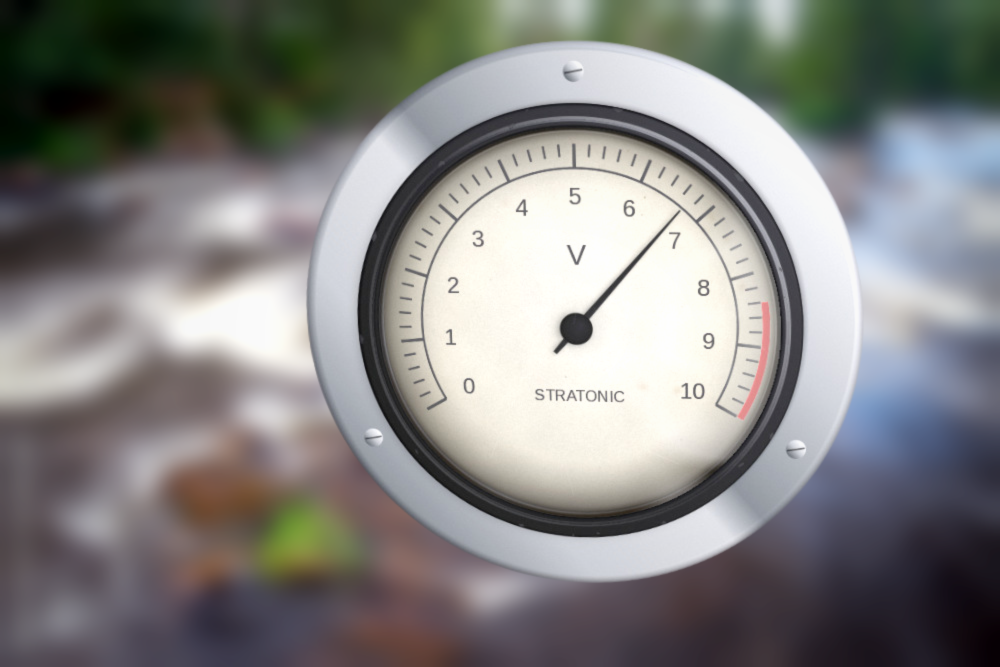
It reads value=6.7 unit=V
